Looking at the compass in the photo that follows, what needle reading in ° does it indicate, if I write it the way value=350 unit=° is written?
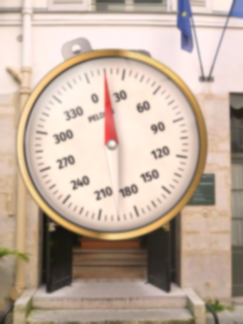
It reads value=15 unit=°
